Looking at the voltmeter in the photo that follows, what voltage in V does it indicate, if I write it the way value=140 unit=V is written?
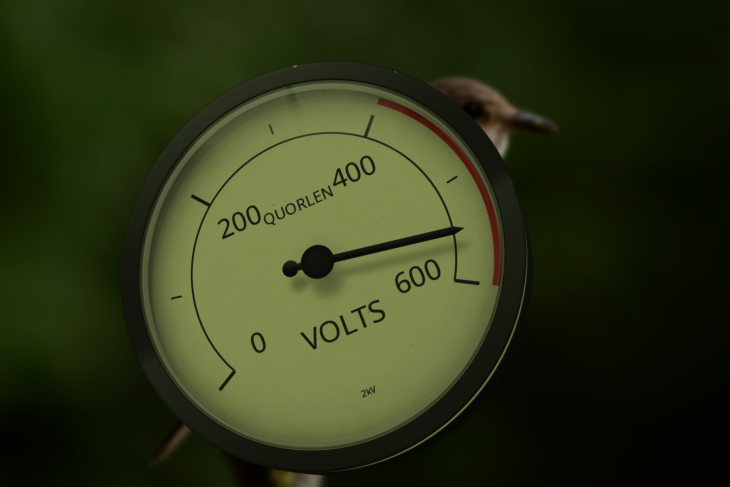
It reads value=550 unit=V
